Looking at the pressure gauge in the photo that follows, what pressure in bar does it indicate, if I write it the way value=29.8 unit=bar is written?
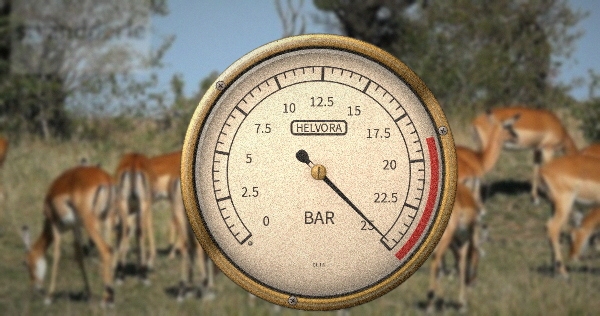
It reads value=24.75 unit=bar
